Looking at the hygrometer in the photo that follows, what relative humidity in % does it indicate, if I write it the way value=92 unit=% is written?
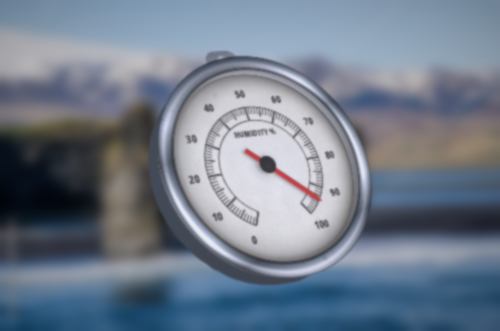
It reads value=95 unit=%
